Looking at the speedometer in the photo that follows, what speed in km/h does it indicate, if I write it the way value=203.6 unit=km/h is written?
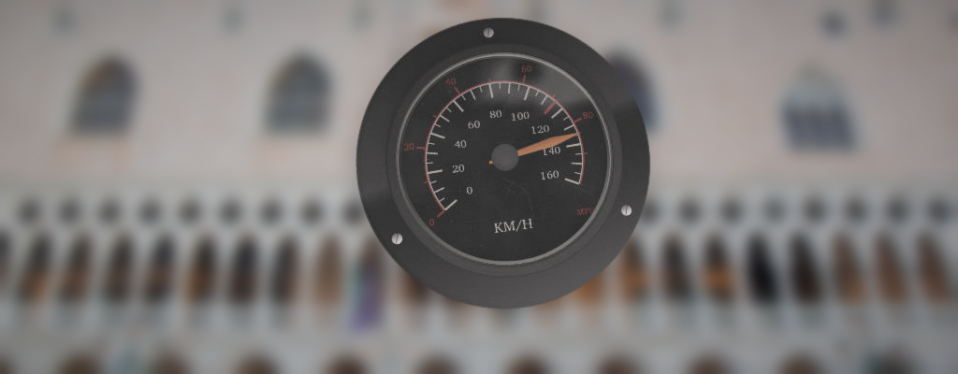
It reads value=135 unit=km/h
